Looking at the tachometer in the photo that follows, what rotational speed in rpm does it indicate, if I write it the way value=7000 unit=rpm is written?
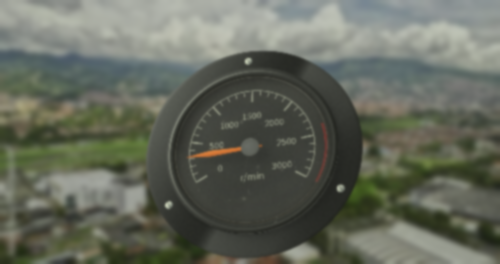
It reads value=300 unit=rpm
